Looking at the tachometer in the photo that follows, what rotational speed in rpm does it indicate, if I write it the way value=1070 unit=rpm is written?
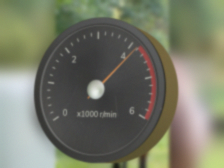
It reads value=4200 unit=rpm
